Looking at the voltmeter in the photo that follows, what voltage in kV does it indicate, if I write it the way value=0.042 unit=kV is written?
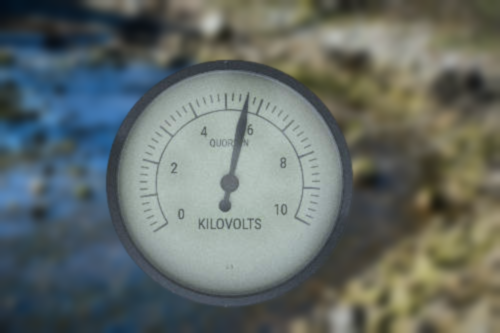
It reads value=5.6 unit=kV
